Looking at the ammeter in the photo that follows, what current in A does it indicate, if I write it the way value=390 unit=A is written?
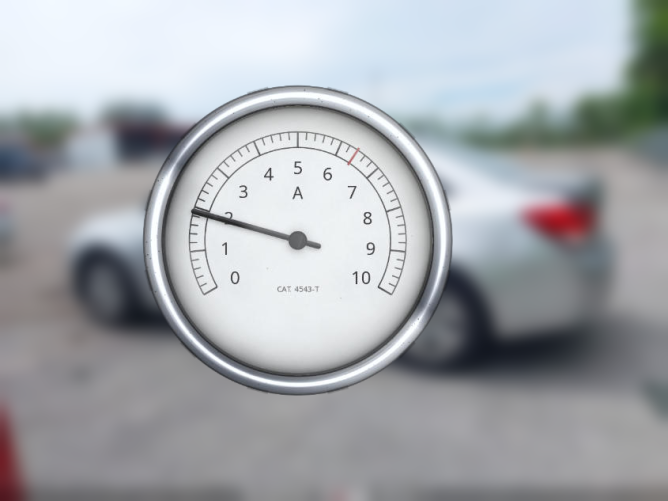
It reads value=1.9 unit=A
